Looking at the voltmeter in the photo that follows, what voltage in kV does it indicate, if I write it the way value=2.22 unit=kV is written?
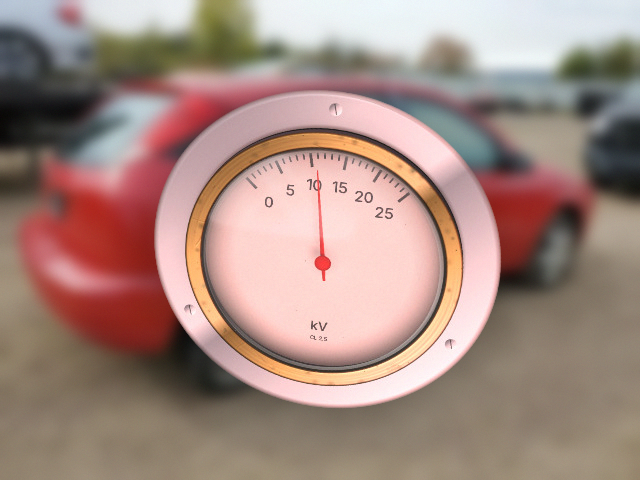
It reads value=11 unit=kV
